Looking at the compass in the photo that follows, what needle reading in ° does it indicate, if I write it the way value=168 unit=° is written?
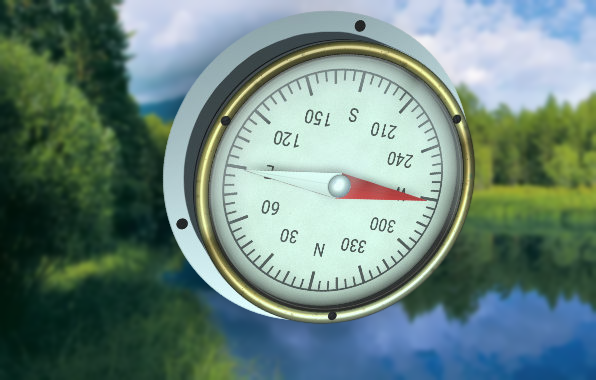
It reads value=270 unit=°
